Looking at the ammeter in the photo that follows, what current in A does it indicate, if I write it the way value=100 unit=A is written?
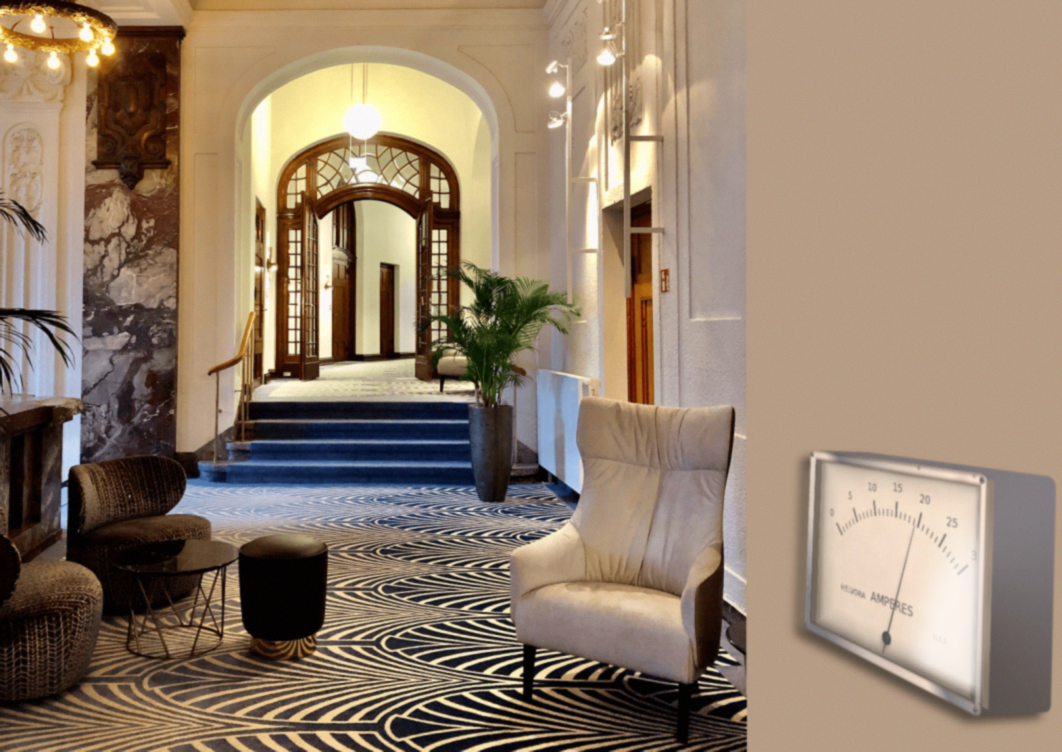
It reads value=20 unit=A
